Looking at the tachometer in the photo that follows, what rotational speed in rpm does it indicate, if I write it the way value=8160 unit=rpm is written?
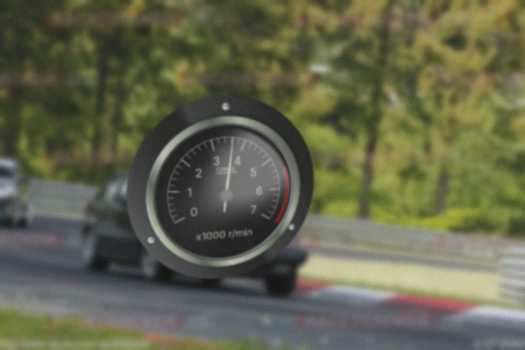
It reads value=3600 unit=rpm
